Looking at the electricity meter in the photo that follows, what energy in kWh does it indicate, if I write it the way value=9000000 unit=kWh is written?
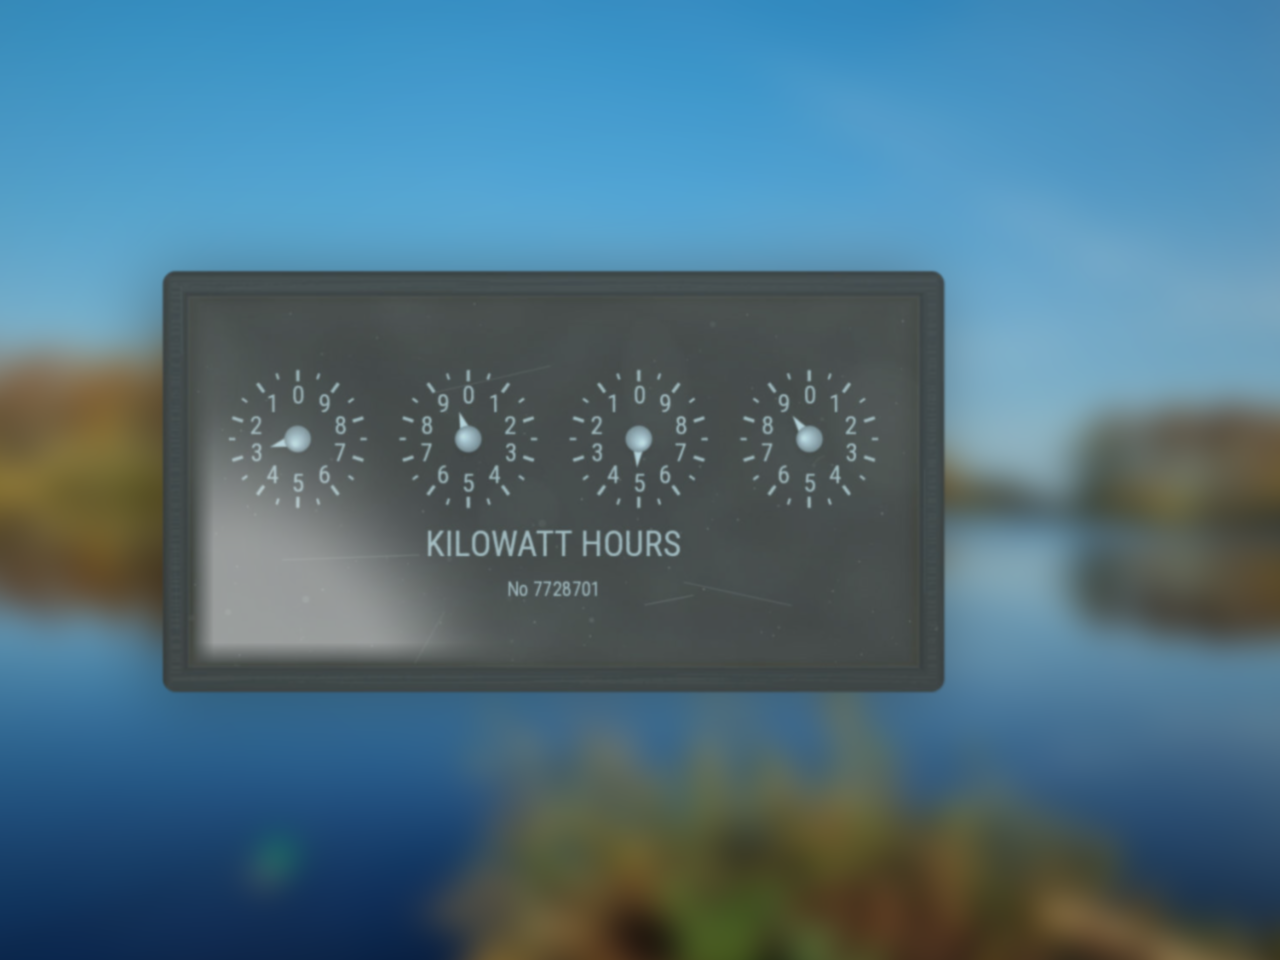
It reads value=2949 unit=kWh
